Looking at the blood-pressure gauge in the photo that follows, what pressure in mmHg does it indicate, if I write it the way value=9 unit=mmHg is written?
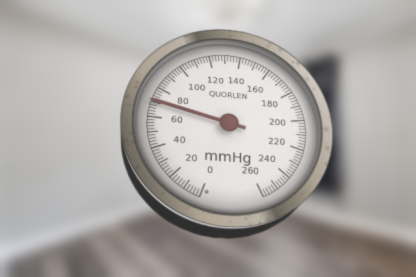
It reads value=70 unit=mmHg
